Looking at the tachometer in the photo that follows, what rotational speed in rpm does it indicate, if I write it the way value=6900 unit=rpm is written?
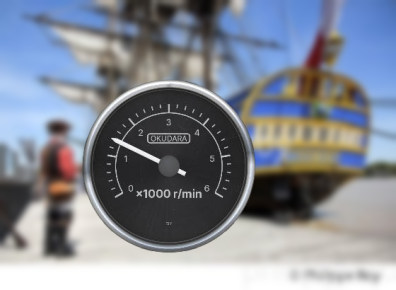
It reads value=1400 unit=rpm
